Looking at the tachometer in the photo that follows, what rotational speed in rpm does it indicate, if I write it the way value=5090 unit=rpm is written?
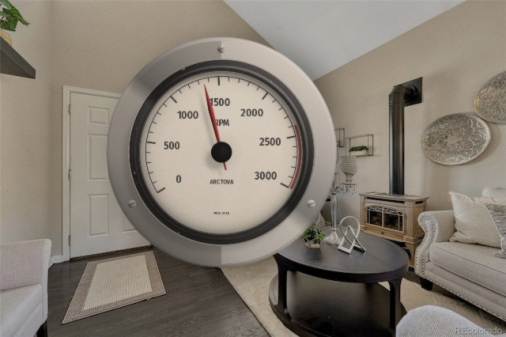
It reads value=1350 unit=rpm
